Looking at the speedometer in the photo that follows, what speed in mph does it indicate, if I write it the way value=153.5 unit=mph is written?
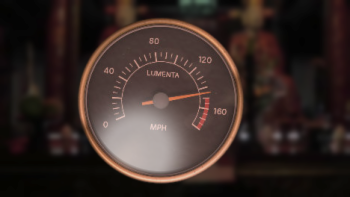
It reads value=145 unit=mph
